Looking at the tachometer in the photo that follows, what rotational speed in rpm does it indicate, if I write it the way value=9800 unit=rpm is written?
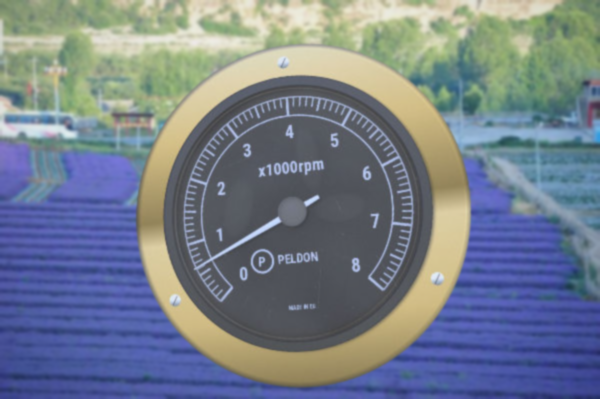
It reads value=600 unit=rpm
